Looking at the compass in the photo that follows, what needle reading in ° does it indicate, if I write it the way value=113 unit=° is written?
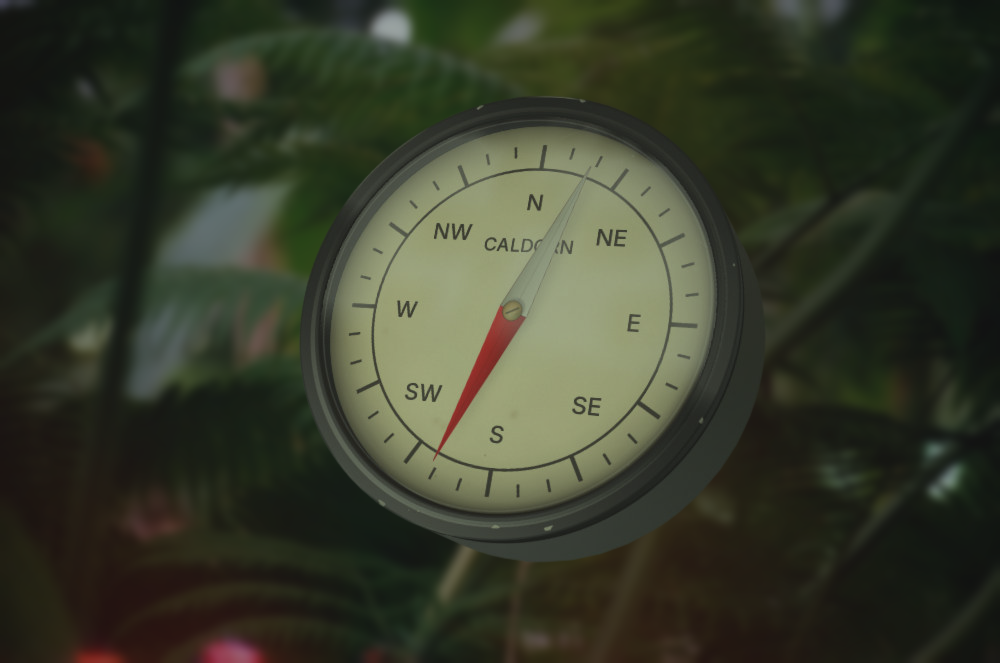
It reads value=200 unit=°
